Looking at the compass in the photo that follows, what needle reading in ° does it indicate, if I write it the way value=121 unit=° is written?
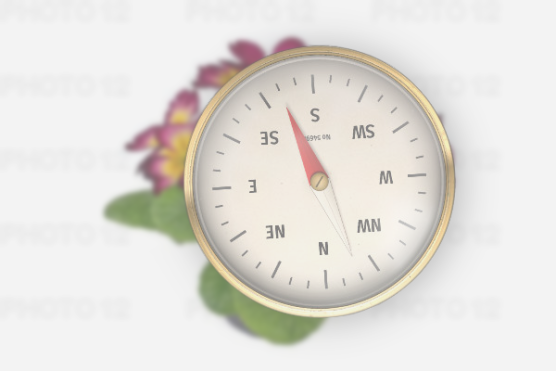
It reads value=160 unit=°
